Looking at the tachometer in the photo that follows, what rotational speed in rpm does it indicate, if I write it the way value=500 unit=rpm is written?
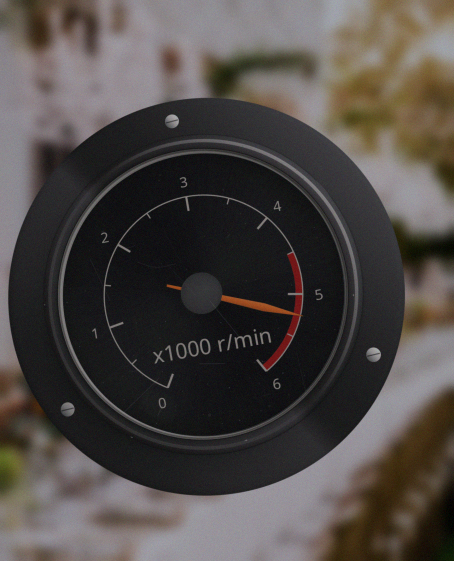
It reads value=5250 unit=rpm
